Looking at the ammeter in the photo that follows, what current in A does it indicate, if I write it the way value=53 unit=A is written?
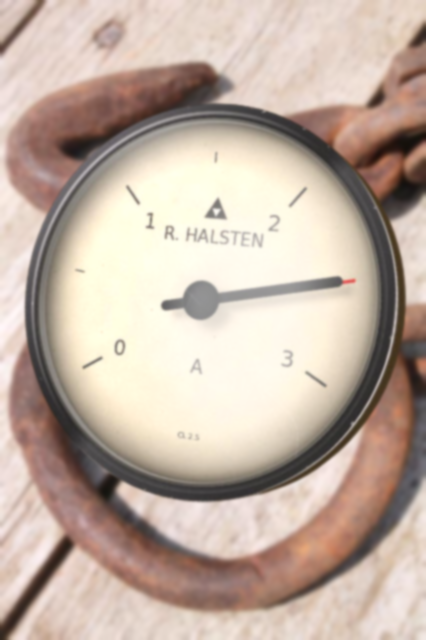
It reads value=2.5 unit=A
